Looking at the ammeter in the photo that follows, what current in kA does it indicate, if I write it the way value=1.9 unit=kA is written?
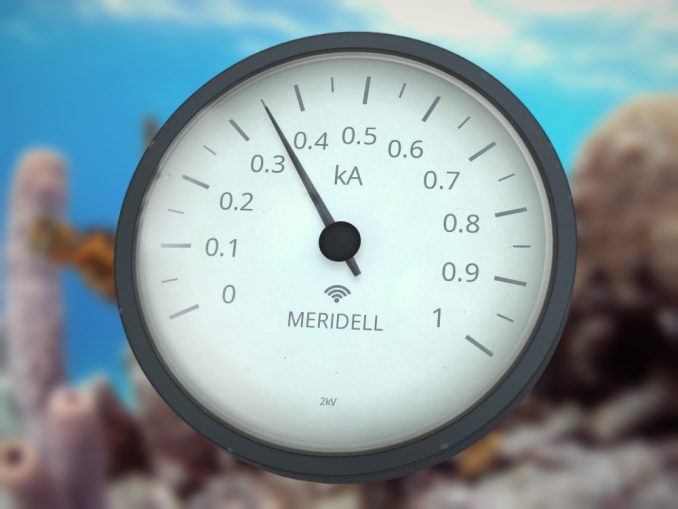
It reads value=0.35 unit=kA
